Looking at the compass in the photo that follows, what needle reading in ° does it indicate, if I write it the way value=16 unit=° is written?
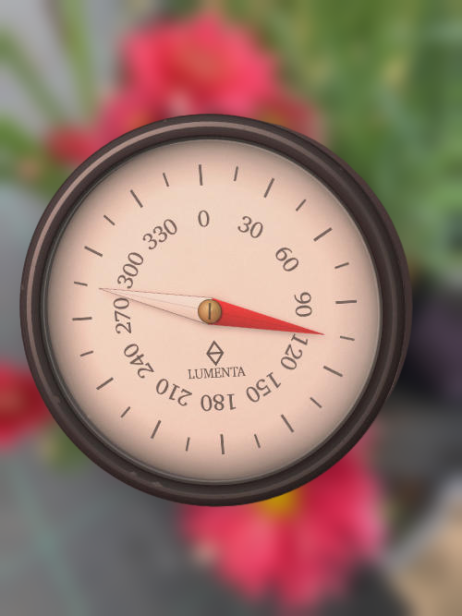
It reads value=105 unit=°
